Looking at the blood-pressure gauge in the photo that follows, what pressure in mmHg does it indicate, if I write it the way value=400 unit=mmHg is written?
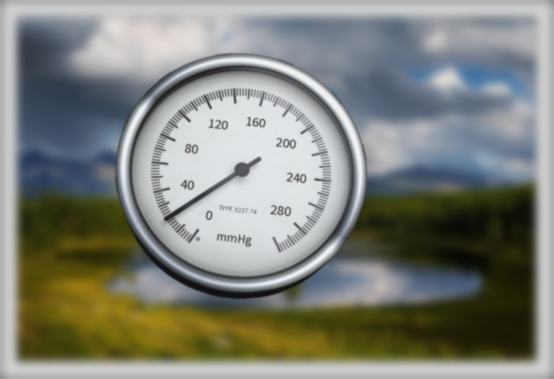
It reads value=20 unit=mmHg
